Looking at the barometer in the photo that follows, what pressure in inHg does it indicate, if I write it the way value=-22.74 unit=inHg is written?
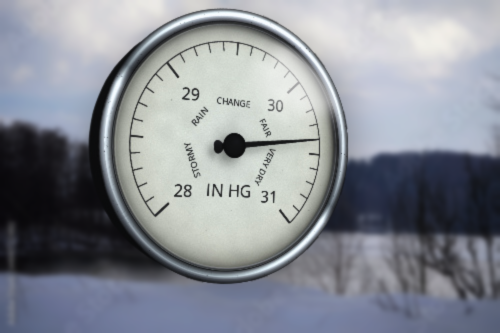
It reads value=30.4 unit=inHg
